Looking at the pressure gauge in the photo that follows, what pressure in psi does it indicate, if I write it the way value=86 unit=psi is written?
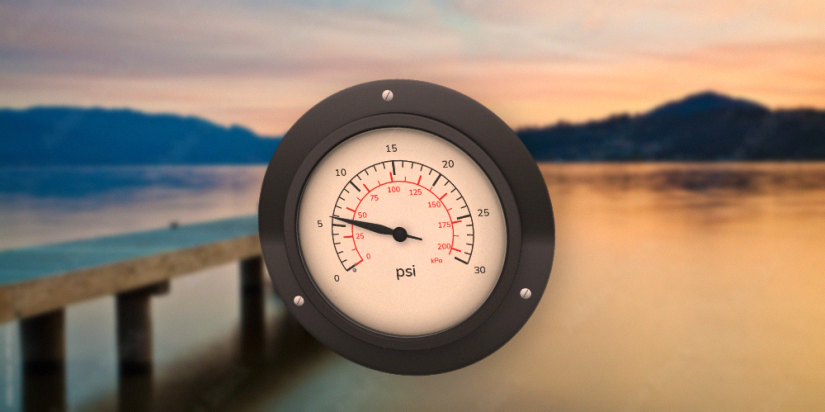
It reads value=6 unit=psi
